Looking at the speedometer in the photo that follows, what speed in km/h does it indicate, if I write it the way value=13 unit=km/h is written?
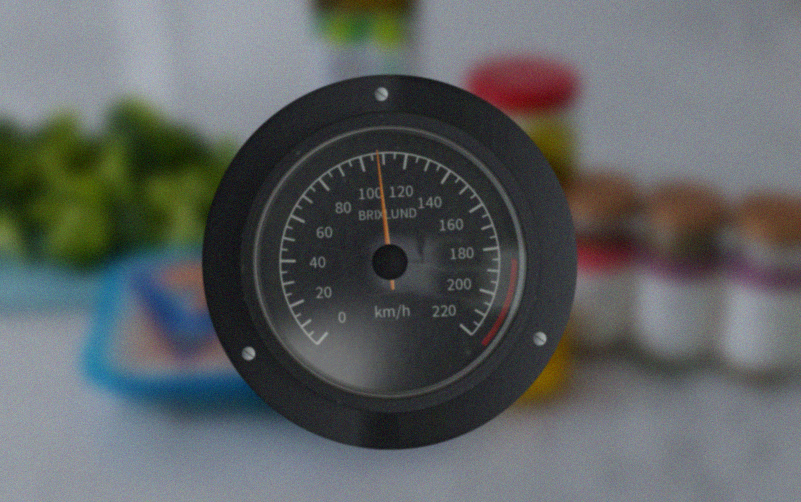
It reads value=107.5 unit=km/h
